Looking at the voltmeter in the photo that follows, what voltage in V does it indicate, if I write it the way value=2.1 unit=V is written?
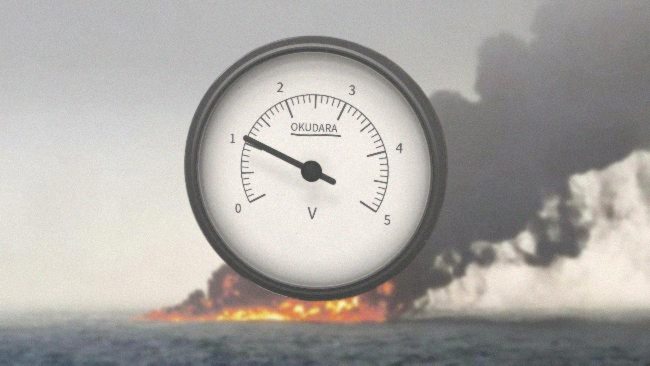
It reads value=1.1 unit=V
